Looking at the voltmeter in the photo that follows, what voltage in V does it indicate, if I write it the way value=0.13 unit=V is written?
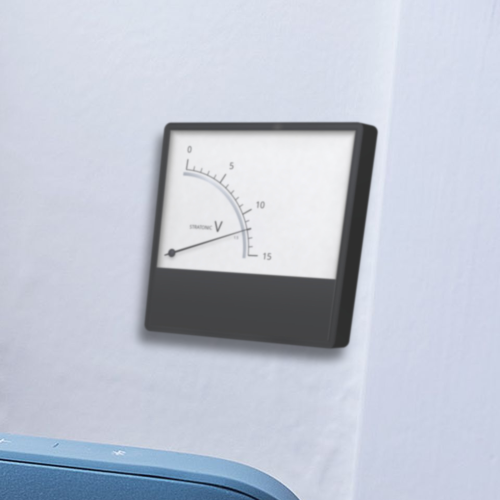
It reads value=12 unit=V
